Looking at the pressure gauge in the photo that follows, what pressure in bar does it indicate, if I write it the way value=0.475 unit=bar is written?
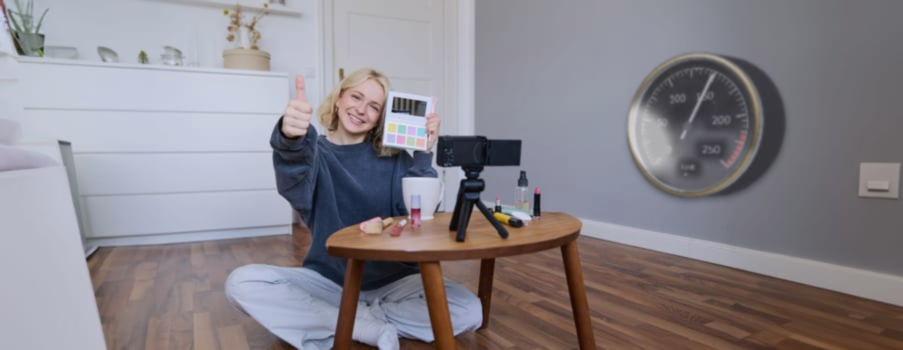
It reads value=150 unit=bar
